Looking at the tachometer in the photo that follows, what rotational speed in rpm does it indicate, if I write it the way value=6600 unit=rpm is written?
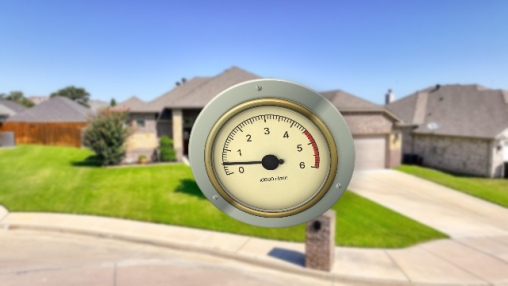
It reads value=500 unit=rpm
